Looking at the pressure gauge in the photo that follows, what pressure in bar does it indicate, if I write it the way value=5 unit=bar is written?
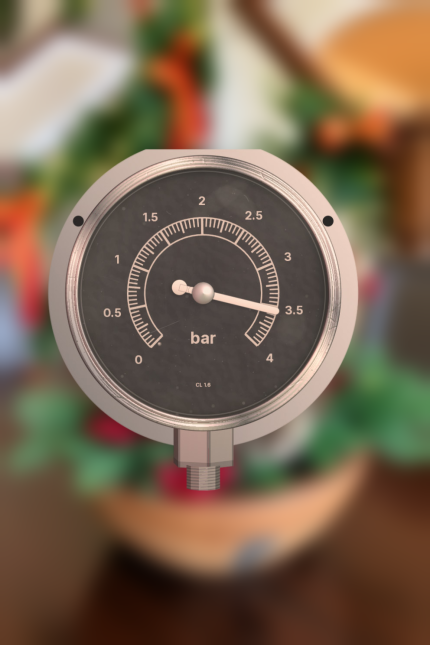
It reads value=3.55 unit=bar
